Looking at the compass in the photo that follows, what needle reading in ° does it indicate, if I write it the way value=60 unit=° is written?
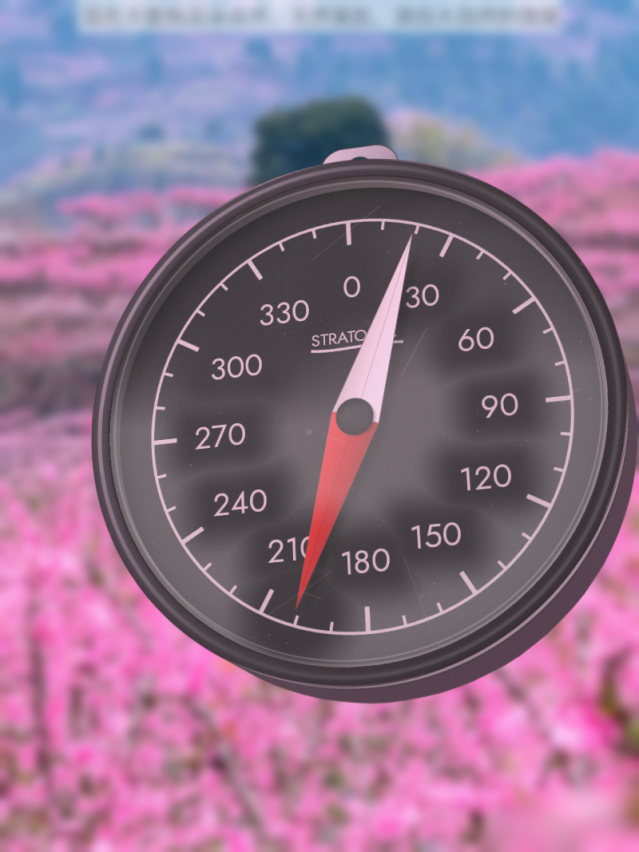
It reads value=200 unit=°
